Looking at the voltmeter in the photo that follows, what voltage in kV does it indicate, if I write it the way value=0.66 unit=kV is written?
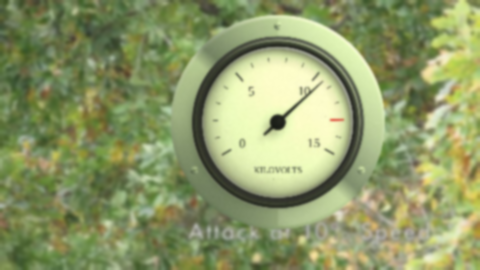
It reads value=10.5 unit=kV
